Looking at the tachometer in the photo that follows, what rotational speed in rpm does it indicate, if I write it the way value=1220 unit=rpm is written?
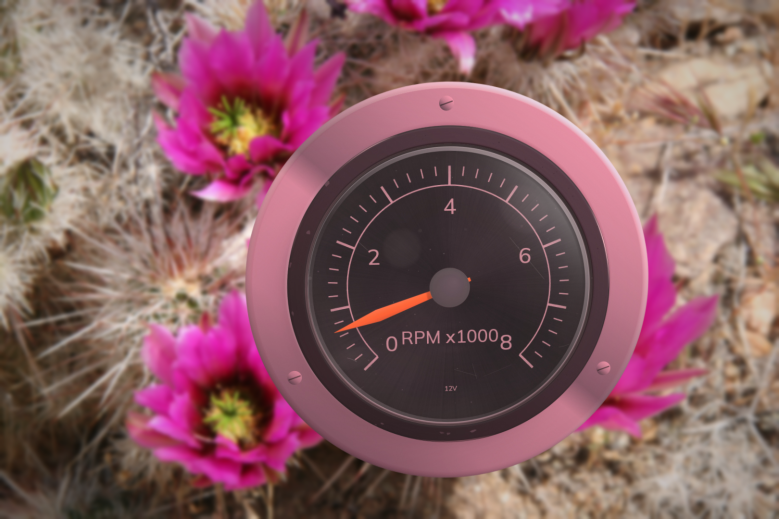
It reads value=700 unit=rpm
